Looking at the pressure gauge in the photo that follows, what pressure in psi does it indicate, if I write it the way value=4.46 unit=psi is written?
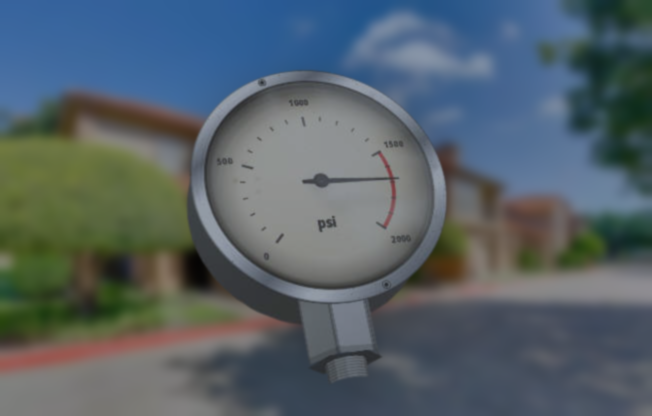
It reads value=1700 unit=psi
